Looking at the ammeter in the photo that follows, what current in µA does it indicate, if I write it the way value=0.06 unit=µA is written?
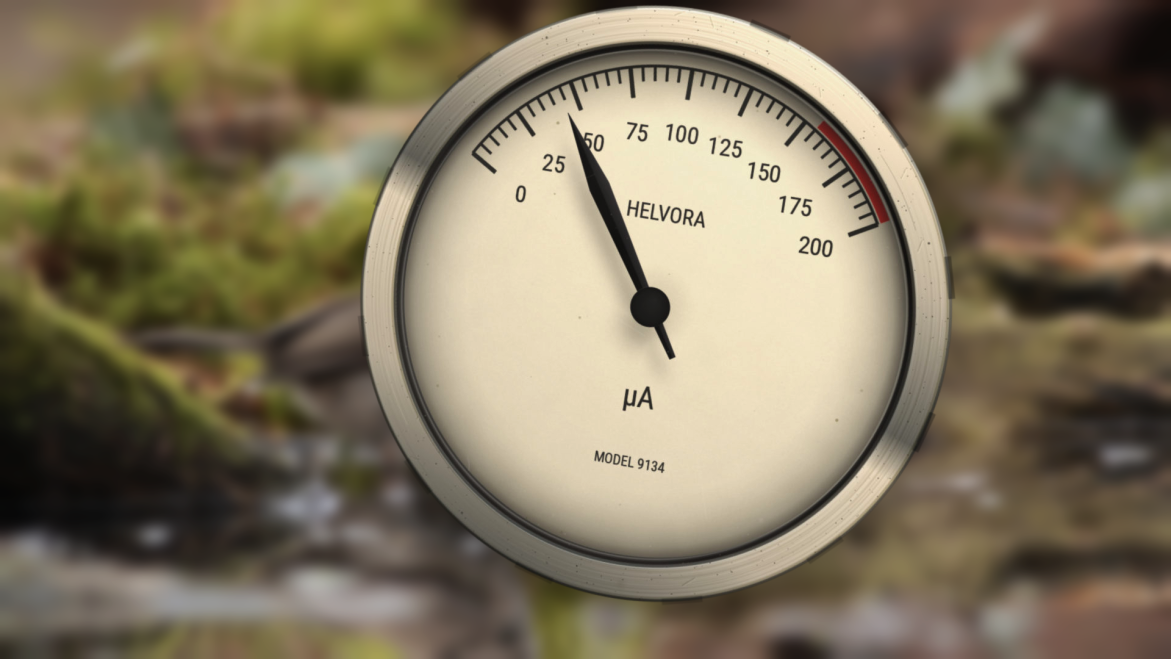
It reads value=45 unit=µA
